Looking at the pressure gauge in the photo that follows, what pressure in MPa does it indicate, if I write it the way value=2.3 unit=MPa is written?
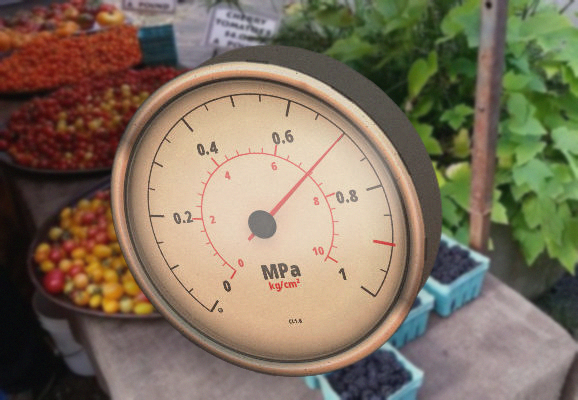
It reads value=0.7 unit=MPa
